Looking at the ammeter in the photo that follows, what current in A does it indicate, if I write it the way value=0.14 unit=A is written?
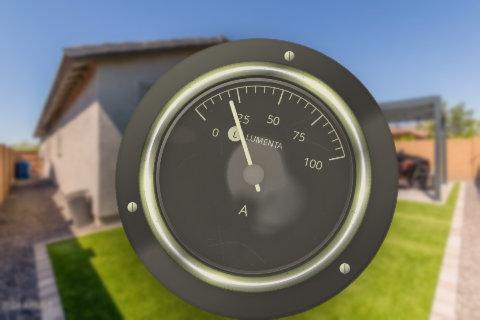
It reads value=20 unit=A
